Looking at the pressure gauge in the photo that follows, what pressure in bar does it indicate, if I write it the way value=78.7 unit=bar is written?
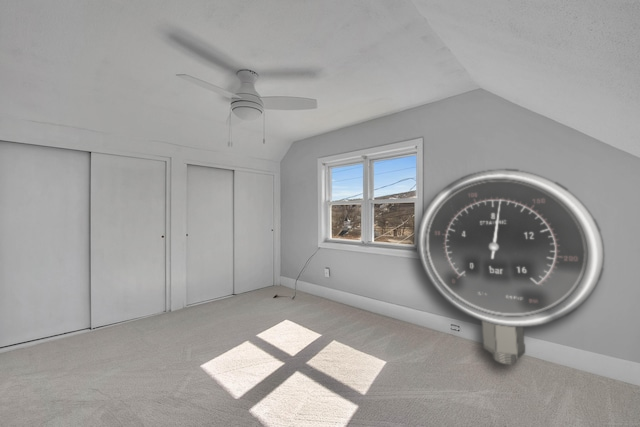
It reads value=8.5 unit=bar
